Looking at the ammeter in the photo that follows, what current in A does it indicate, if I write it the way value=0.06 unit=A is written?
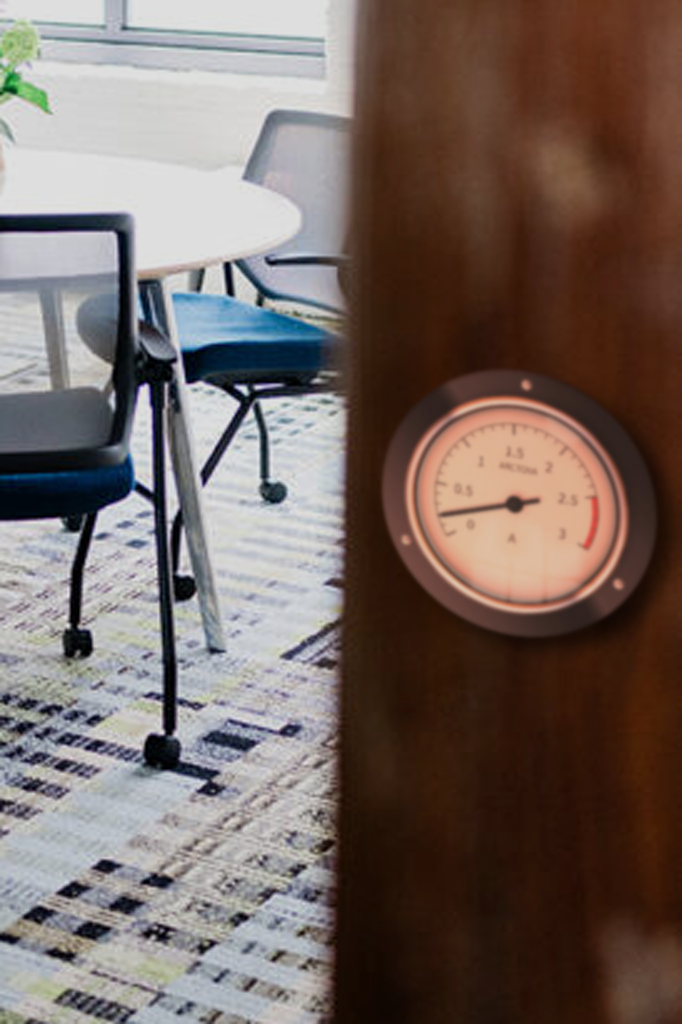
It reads value=0.2 unit=A
